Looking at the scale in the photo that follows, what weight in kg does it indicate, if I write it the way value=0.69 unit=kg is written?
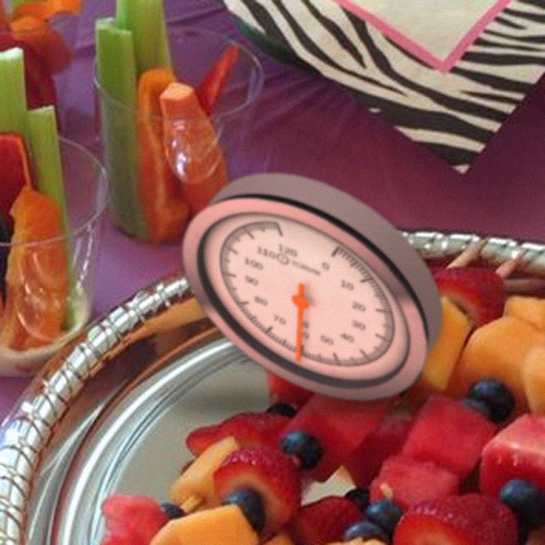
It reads value=60 unit=kg
